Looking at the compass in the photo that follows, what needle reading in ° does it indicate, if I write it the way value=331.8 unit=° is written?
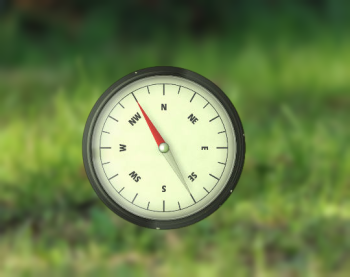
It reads value=330 unit=°
